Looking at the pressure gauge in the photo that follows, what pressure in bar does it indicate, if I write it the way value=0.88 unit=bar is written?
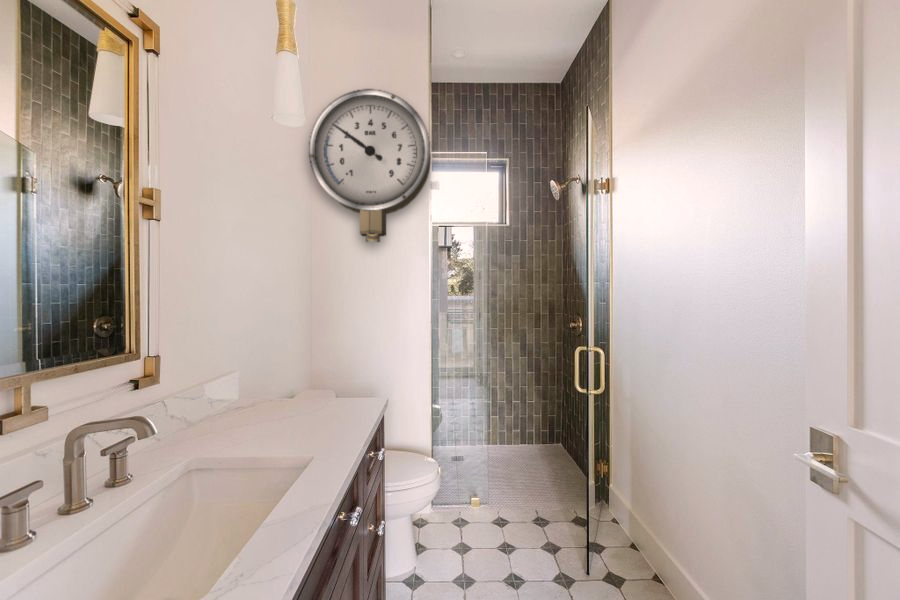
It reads value=2 unit=bar
